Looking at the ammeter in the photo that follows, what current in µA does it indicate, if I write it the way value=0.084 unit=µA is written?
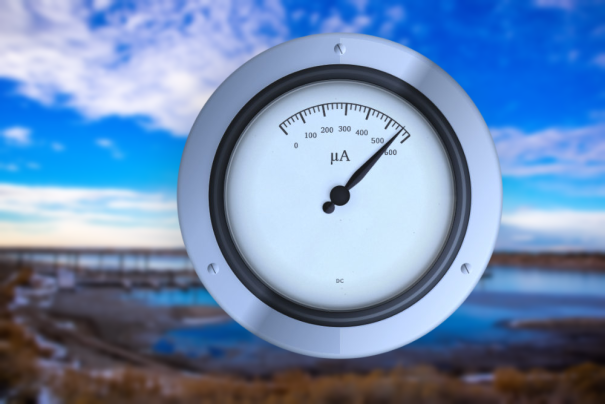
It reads value=560 unit=µA
